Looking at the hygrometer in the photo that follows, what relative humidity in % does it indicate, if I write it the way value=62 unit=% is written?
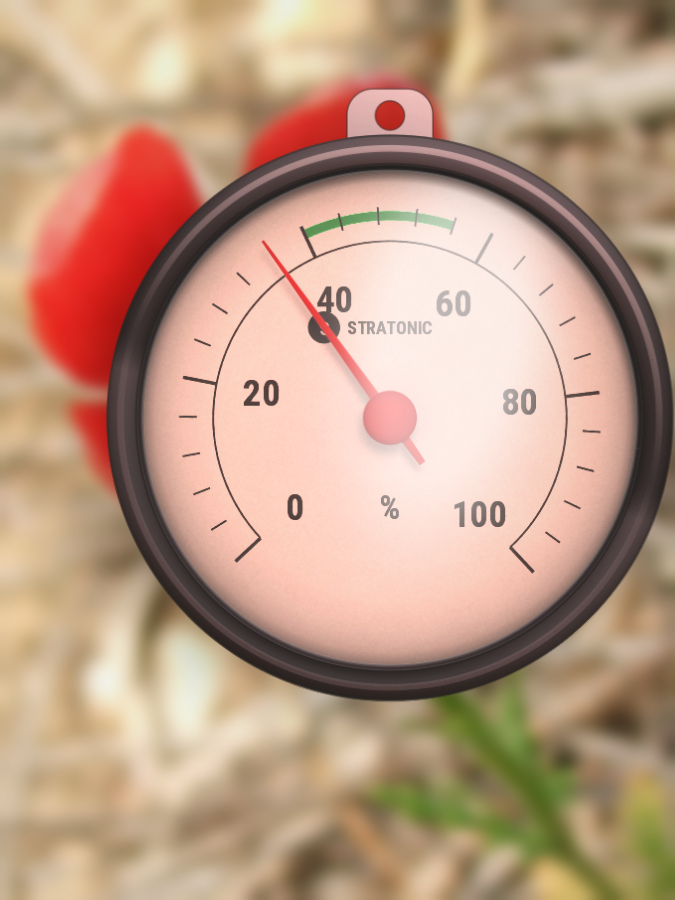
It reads value=36 unit=%
